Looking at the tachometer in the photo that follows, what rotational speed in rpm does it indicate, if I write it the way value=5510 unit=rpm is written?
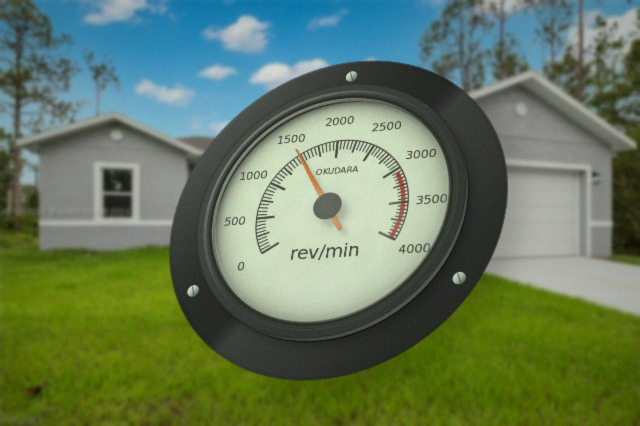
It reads value=1500 unit=rpm
